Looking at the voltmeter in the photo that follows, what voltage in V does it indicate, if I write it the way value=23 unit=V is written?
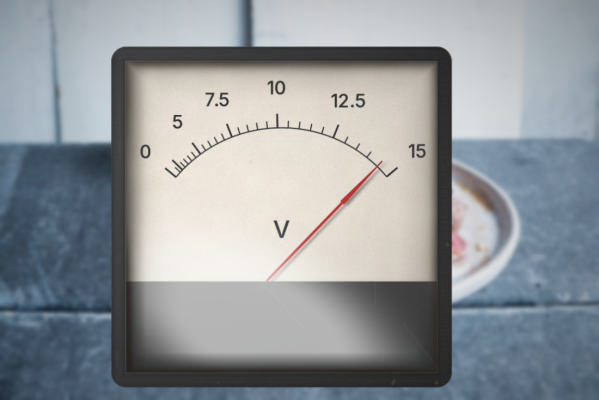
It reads value=14.5 unit=V
